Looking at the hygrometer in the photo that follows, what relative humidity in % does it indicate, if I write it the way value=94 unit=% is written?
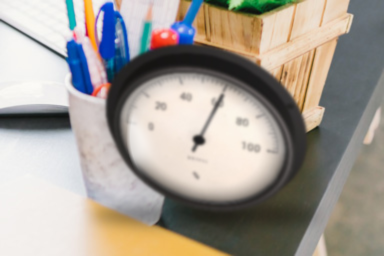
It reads value=60 unit=%
